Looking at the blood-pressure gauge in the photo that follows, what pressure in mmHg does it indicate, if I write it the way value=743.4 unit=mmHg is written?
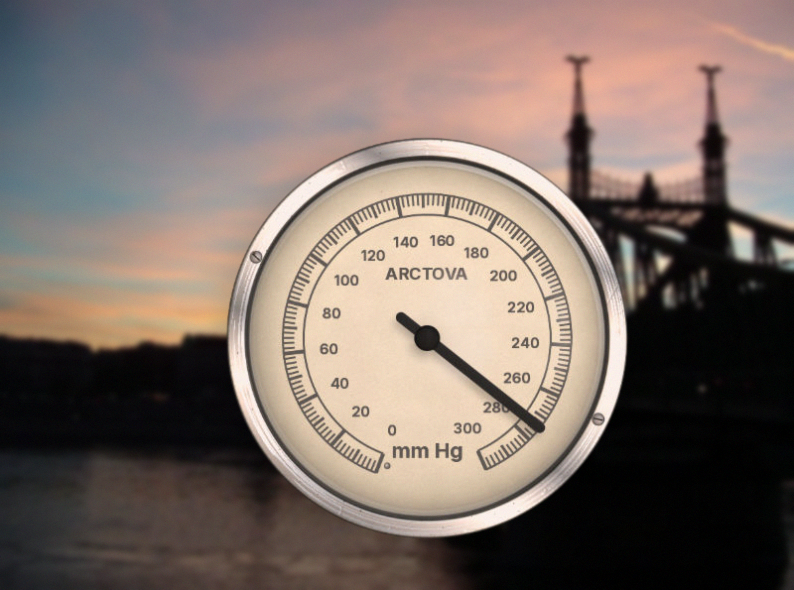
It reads value=274 unit=mmHg
